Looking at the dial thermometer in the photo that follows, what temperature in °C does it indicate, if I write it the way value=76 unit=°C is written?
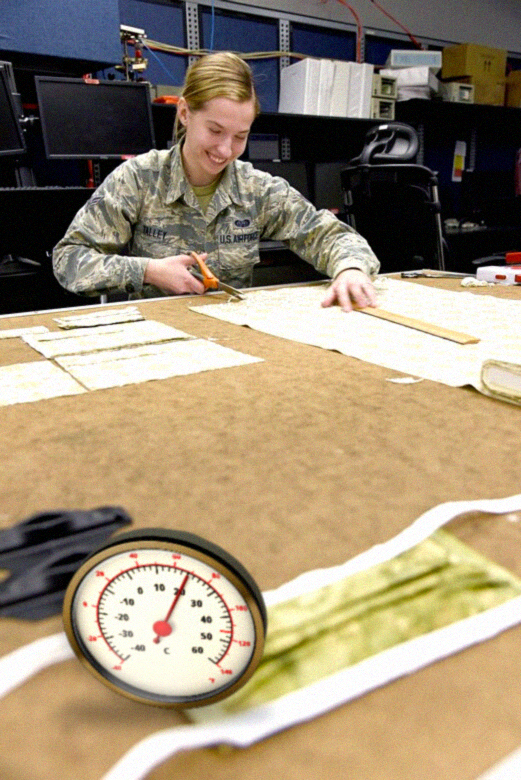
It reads value=20 unit=°C
